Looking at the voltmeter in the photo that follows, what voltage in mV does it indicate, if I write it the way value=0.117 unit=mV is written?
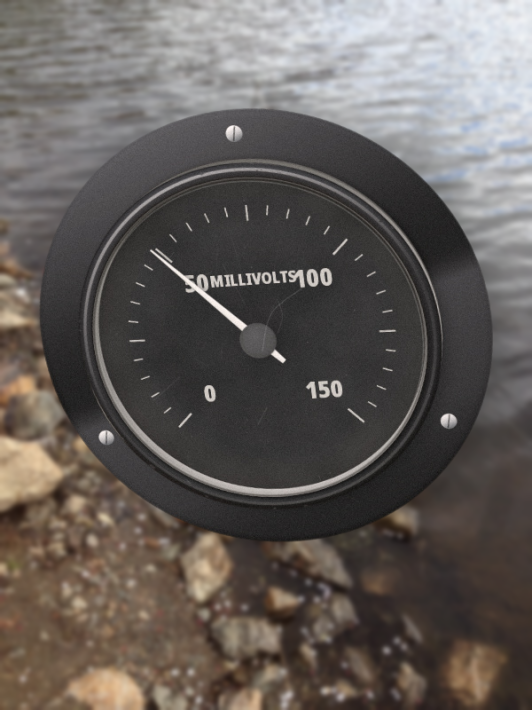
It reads value=50 unit=mV
